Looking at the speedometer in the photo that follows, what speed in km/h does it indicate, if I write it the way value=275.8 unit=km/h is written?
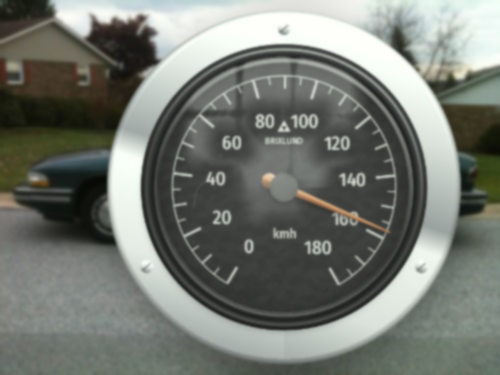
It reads value=157.5 unit=km/h
